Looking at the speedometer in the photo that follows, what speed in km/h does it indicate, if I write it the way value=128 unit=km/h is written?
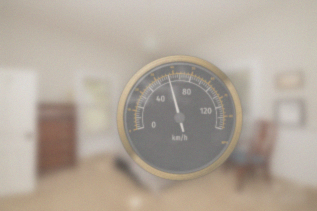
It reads value=60 unit=km/h
